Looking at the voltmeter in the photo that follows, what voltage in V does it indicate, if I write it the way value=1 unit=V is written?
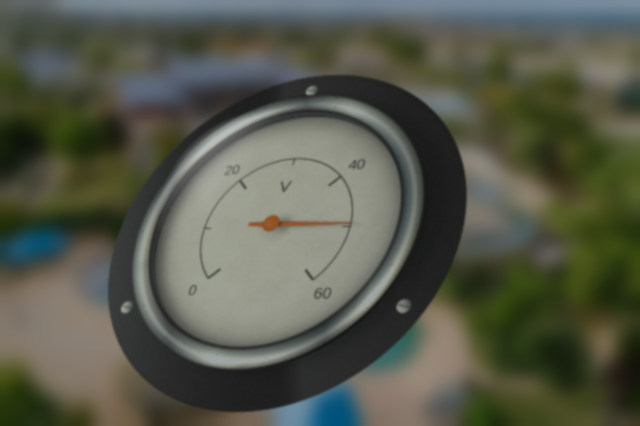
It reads value=50 unit=V
